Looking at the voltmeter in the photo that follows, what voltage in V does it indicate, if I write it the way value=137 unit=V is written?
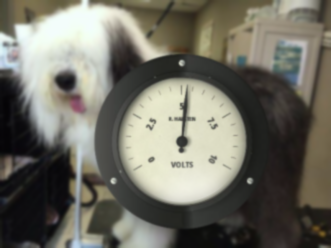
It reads value=5.25 unit=V
